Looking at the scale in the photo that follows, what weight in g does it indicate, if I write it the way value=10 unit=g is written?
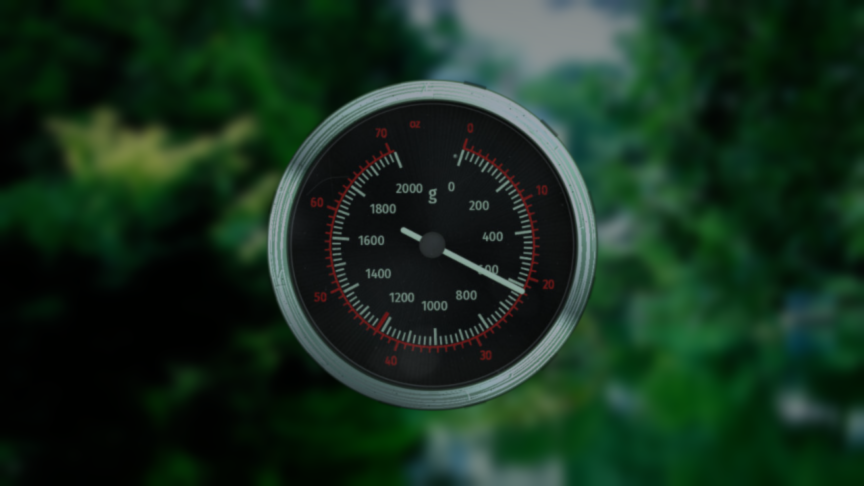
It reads value=620 unit=g
